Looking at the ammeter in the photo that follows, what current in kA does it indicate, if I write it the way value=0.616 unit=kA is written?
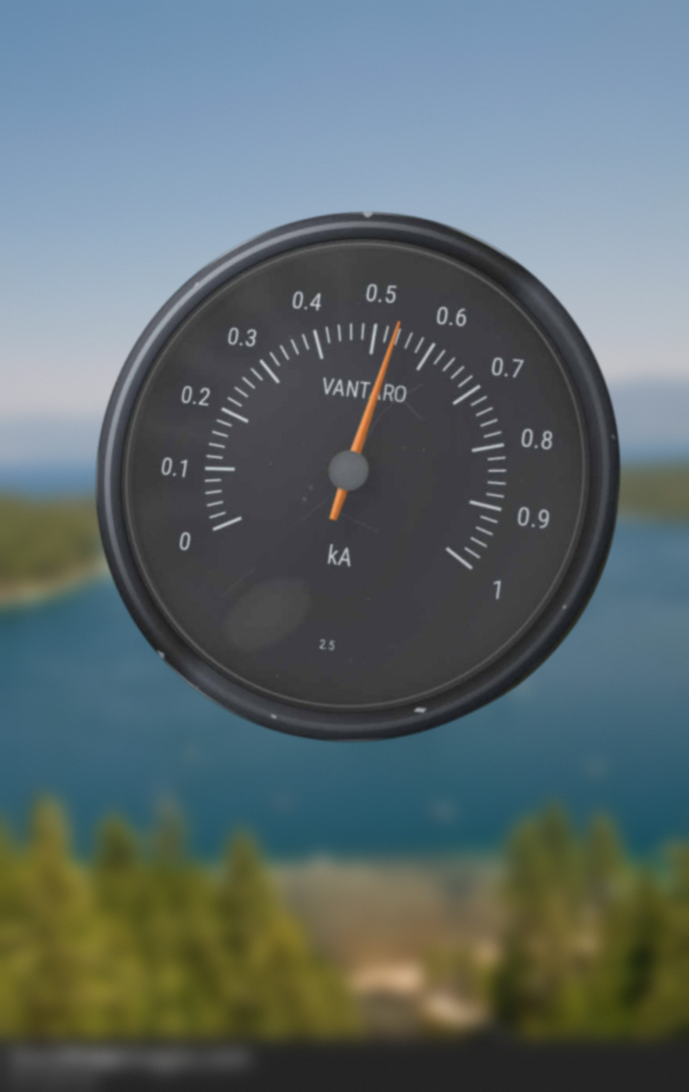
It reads value=0.54 unit=kA
